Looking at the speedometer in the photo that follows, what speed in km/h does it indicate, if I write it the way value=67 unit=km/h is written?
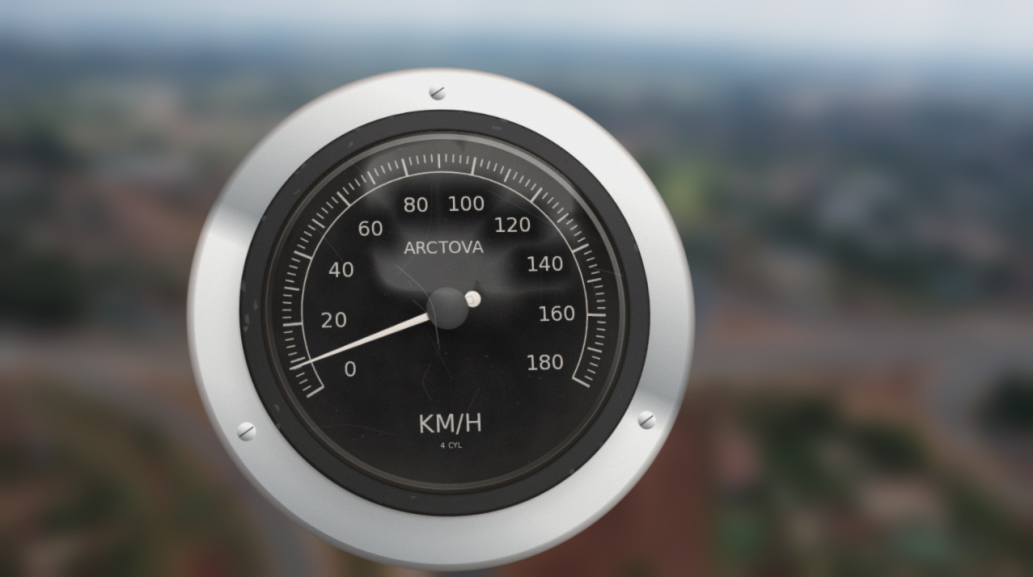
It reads value=8 unit=km/h
